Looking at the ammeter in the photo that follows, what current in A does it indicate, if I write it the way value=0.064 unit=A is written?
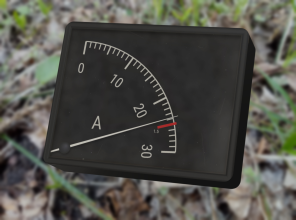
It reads value=24 unit=A
